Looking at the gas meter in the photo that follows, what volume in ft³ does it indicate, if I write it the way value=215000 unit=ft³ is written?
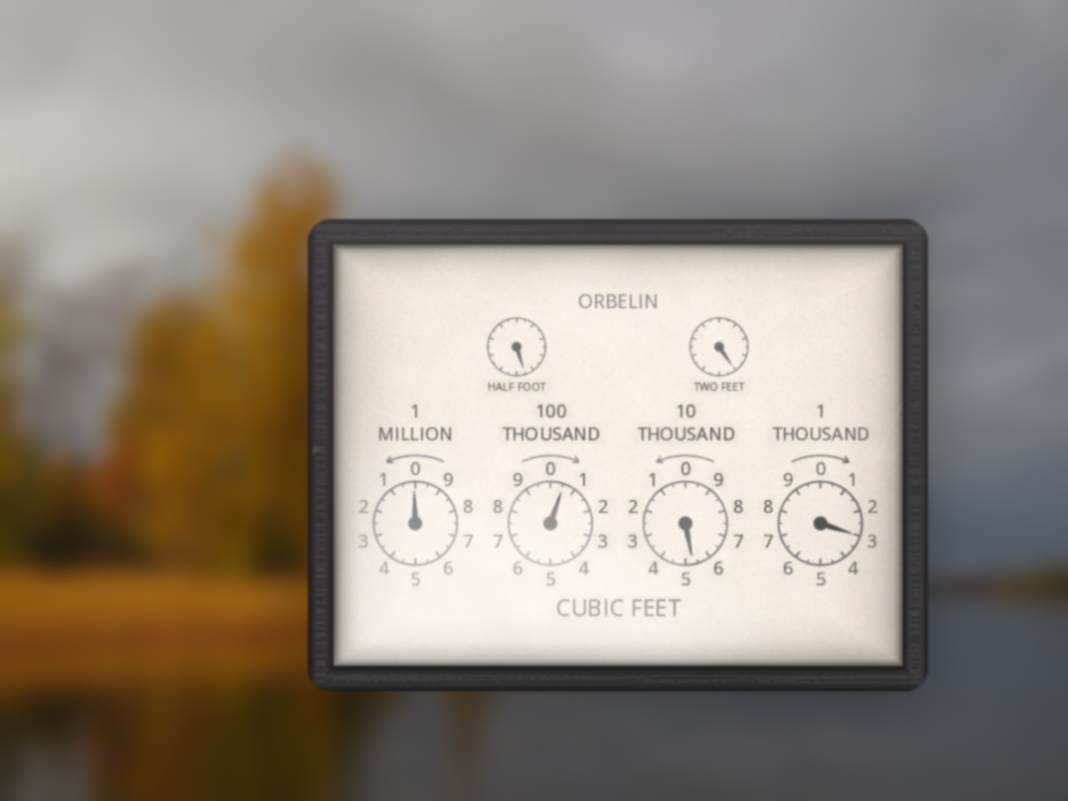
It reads value=5300 unit=ft³
